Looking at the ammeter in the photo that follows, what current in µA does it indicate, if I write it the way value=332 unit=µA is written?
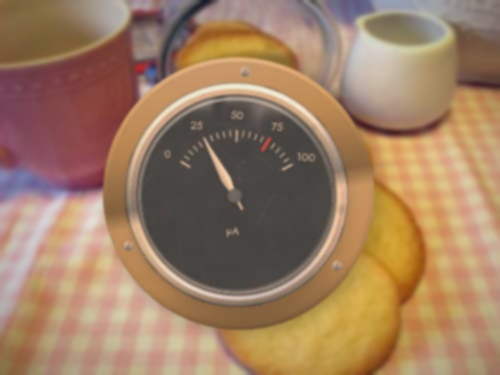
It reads value=25 unit=µA
